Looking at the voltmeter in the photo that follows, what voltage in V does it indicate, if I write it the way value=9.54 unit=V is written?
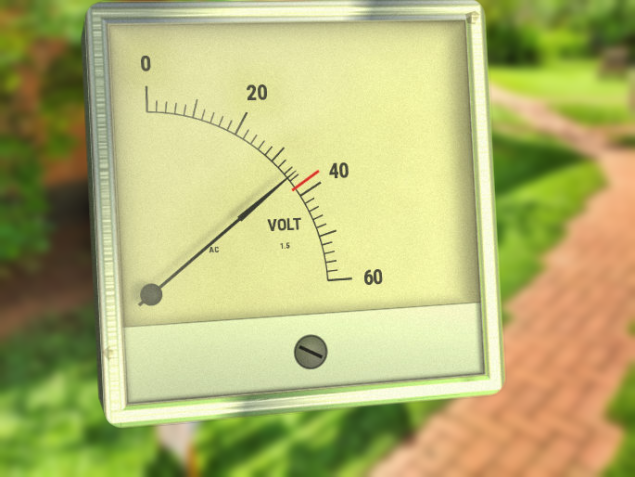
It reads value=35 unit=V
